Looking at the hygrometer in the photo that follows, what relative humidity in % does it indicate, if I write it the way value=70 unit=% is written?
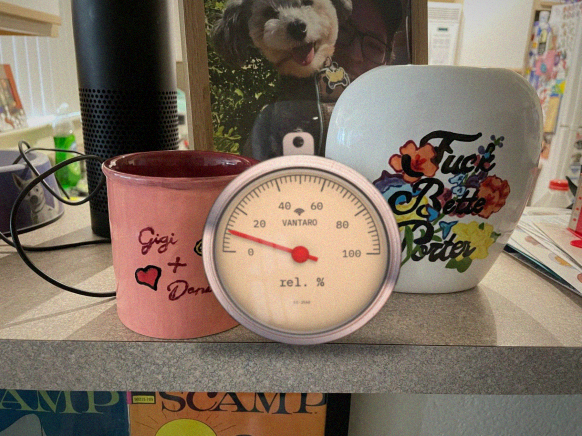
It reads value=10 unit=%
